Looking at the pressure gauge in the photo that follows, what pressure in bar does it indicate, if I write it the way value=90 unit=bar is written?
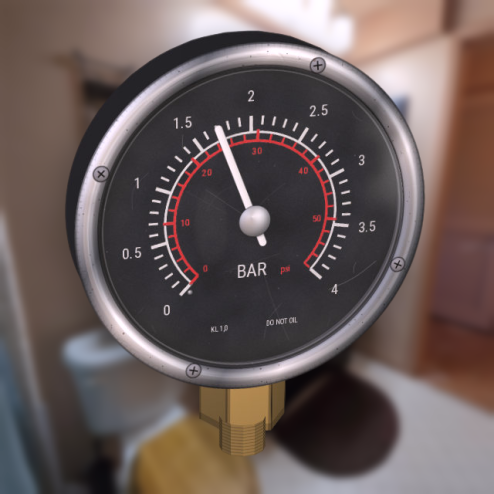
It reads value=1.7 unit=bar
